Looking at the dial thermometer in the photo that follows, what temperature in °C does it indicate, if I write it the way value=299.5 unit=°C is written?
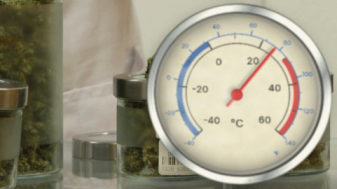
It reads value=25 unit=°C
